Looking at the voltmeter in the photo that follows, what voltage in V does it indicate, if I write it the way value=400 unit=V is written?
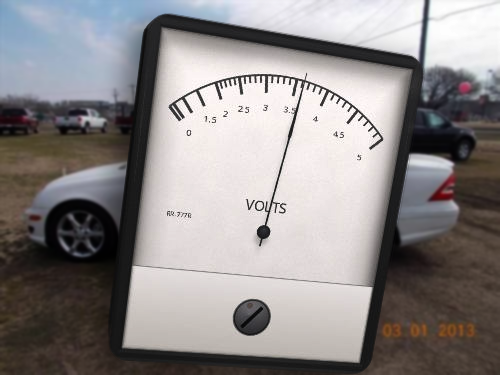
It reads value=3.6 unit=V
